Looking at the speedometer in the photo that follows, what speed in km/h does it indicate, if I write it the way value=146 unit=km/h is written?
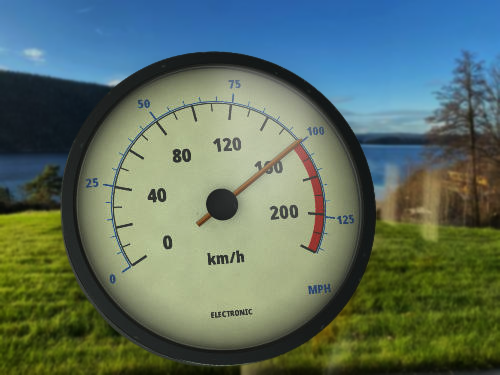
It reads value=160 unit=km/h
